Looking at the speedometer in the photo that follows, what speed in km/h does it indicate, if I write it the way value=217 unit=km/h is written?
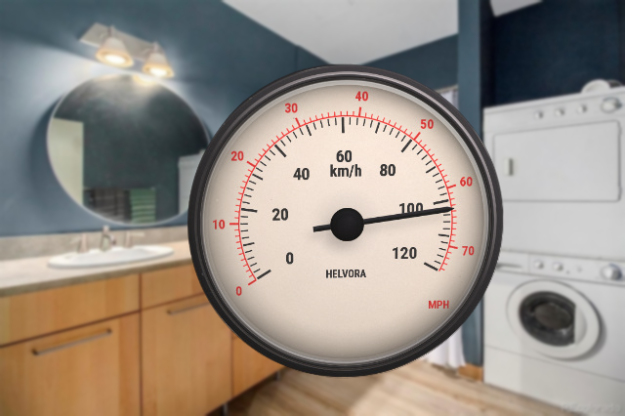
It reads value=102 unit=km/h
